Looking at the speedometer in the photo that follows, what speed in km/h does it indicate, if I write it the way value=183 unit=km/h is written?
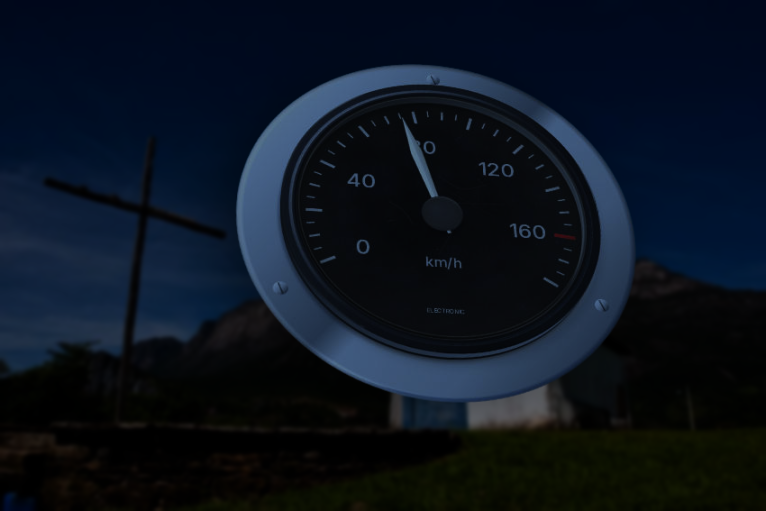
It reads value=75 unit=km/h
